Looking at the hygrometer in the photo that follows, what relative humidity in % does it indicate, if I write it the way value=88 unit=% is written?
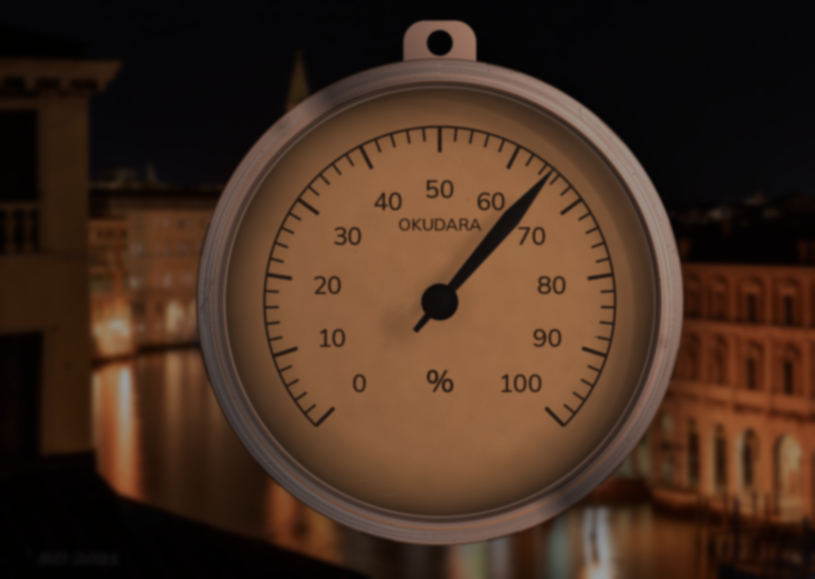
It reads value=65 unit=%
